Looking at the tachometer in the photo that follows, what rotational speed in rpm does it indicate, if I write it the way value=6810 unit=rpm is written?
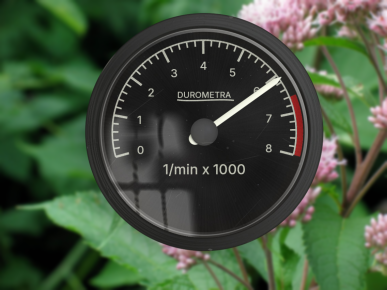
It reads value=6100 unit=rpm
